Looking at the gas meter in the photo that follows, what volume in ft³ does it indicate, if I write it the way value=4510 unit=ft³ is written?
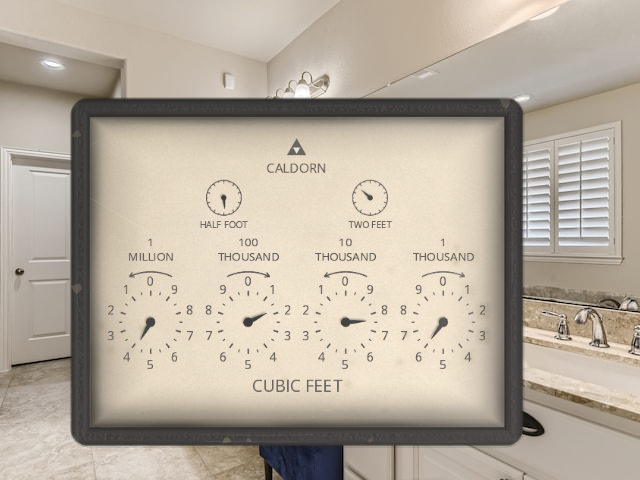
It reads value=417600 unit=ft³
